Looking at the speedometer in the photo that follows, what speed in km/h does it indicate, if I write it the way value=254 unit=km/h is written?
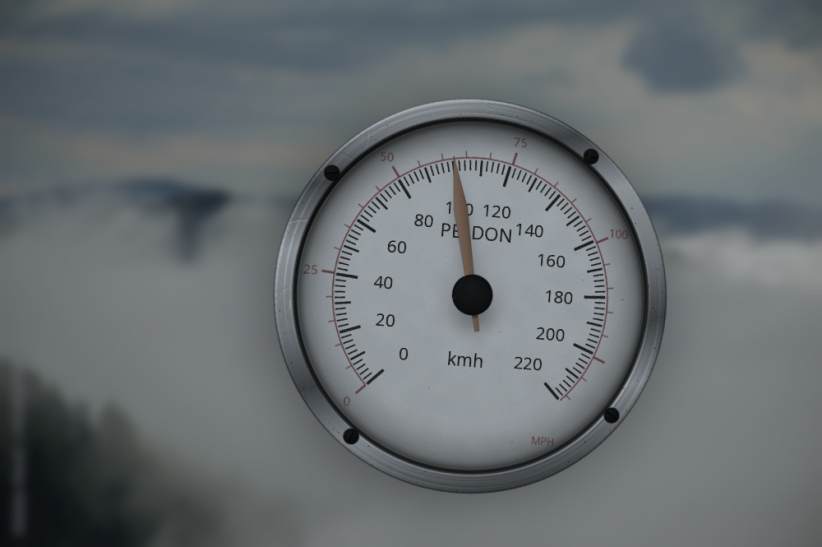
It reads value=100 unit=km/h
